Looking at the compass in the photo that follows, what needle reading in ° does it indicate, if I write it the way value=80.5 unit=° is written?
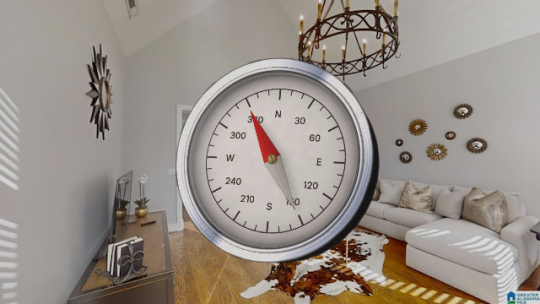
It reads value=330 unit=°
